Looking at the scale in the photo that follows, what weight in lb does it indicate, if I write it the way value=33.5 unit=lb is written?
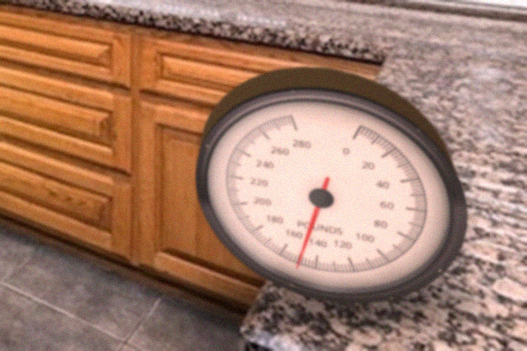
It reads value=150 unit=lb
